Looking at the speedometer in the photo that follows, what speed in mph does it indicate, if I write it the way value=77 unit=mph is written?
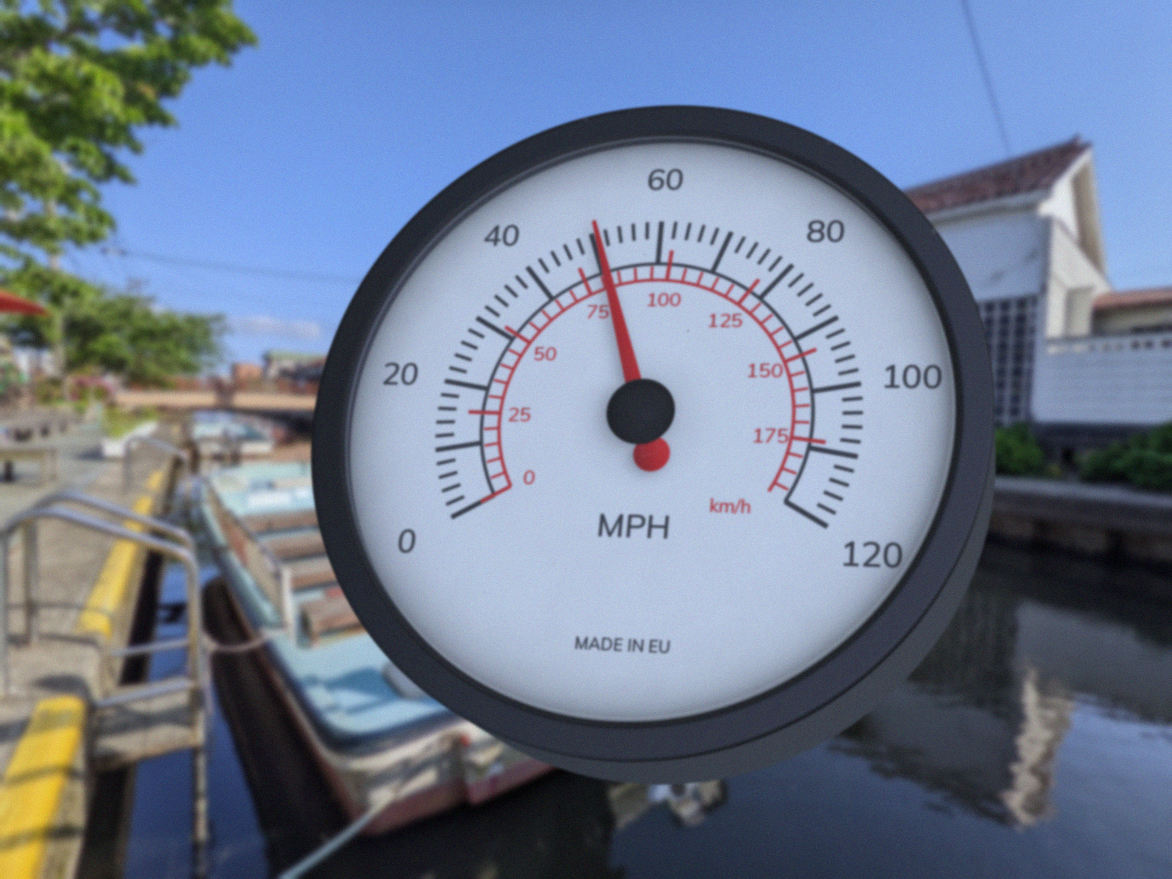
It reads value=51 unit=mph
